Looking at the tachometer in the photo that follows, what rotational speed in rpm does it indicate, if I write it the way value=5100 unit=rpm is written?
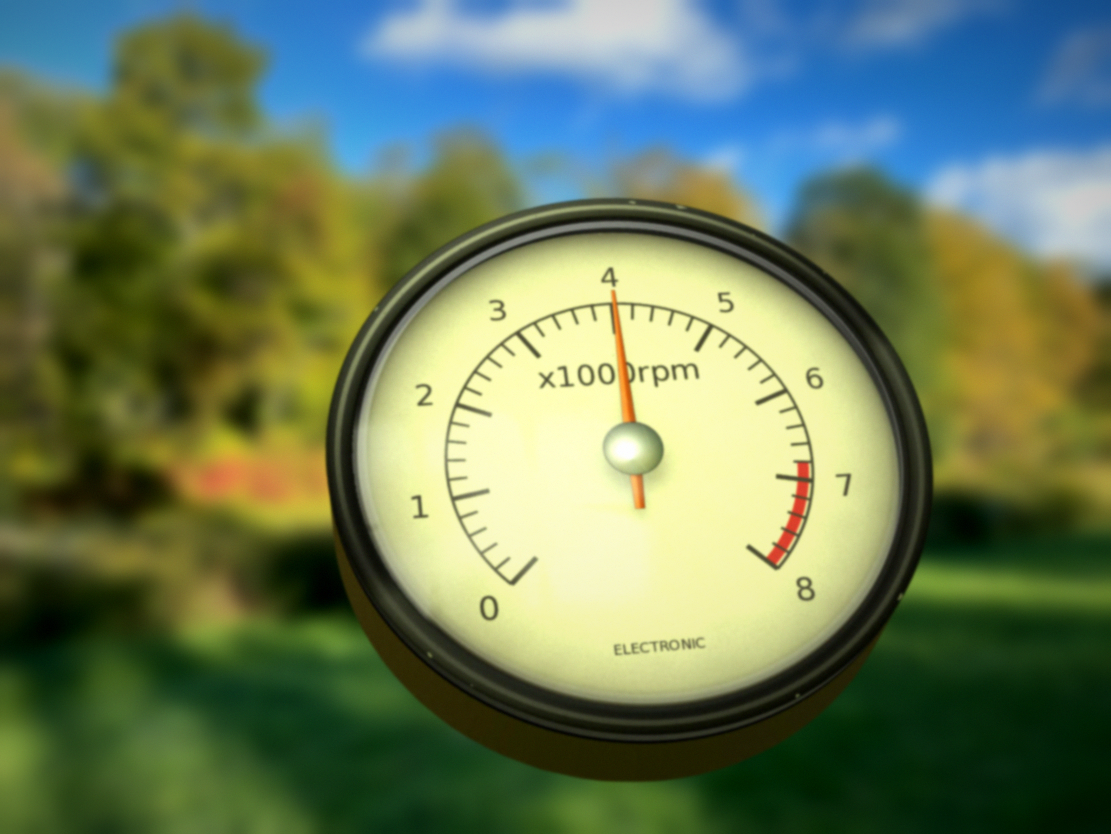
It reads value=4000 unit=rpm
